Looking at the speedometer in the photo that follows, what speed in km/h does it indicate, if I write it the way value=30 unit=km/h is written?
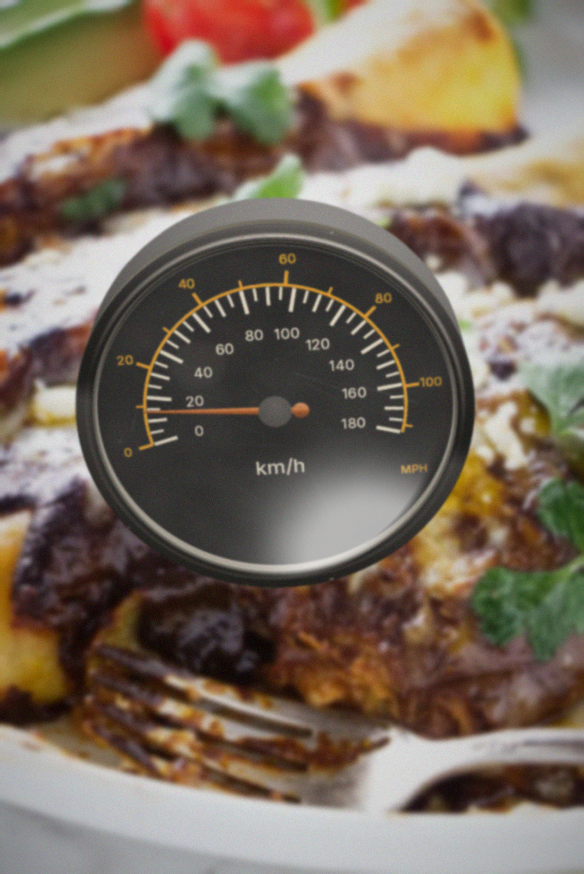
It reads value=15 unit=km/h
